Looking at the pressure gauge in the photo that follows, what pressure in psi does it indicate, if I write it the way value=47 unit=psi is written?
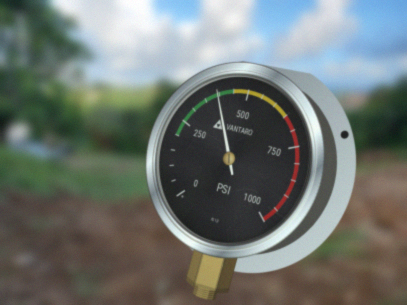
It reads value=400 unit=psi
